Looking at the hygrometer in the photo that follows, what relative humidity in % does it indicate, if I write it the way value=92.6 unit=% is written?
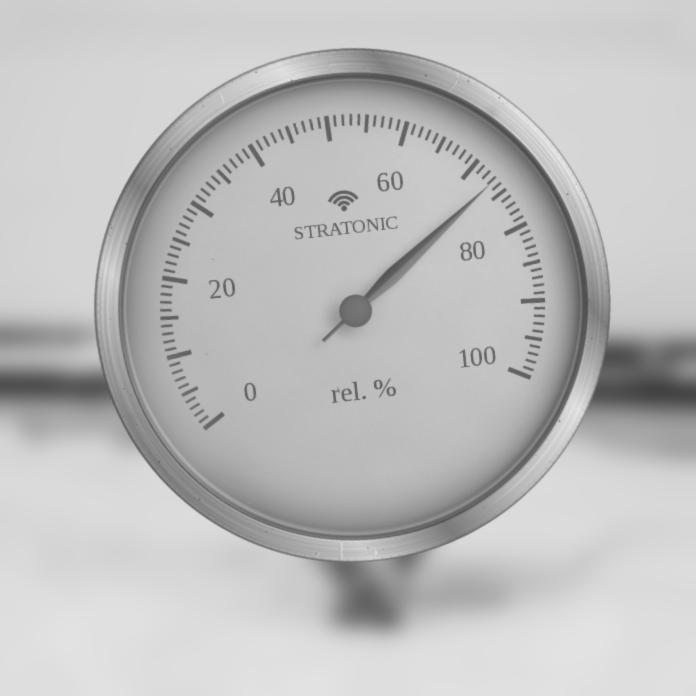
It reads value=73 unit=%
